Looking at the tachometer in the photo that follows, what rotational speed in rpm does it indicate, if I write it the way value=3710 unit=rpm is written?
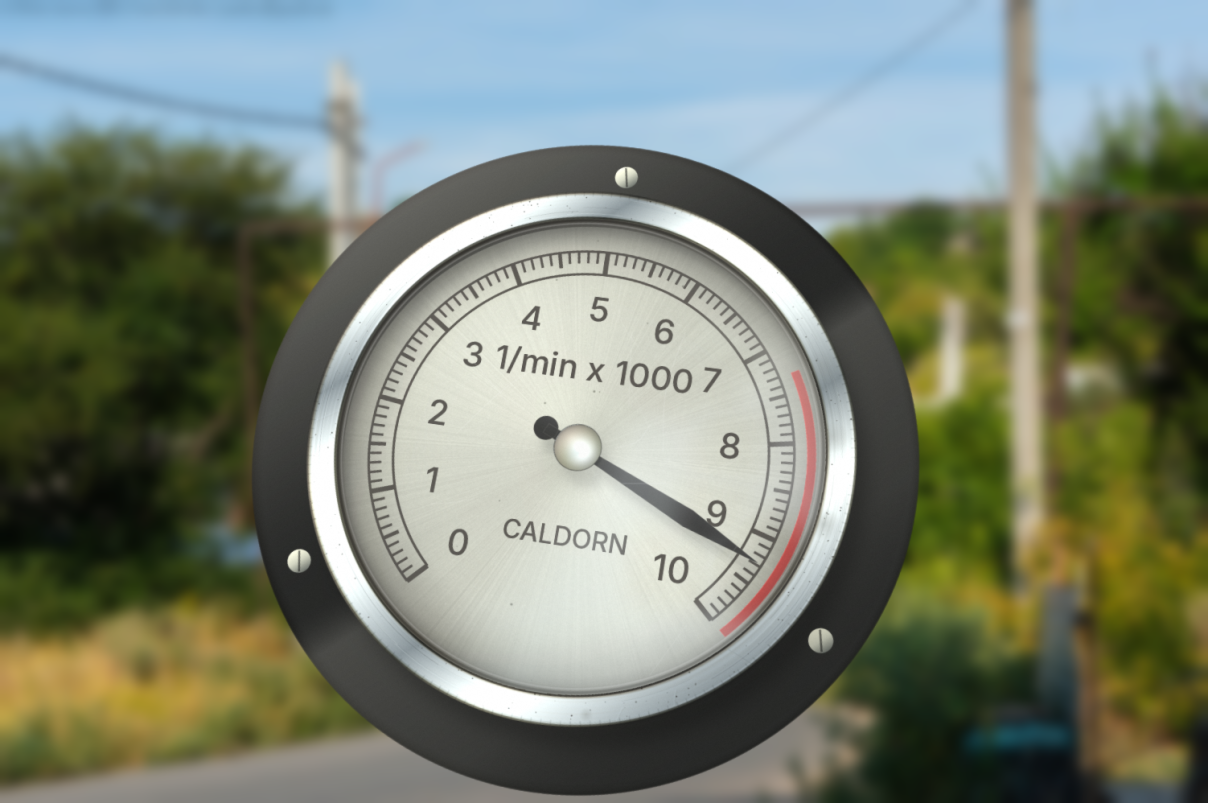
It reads value=9300 unit=rpm
